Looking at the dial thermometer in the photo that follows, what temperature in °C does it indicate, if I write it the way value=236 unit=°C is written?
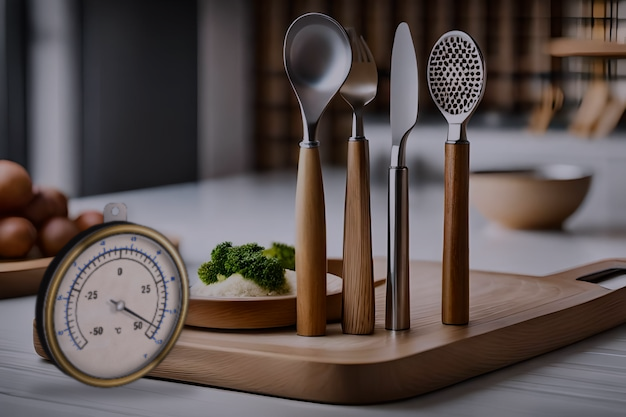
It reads value=45 unit=°C
